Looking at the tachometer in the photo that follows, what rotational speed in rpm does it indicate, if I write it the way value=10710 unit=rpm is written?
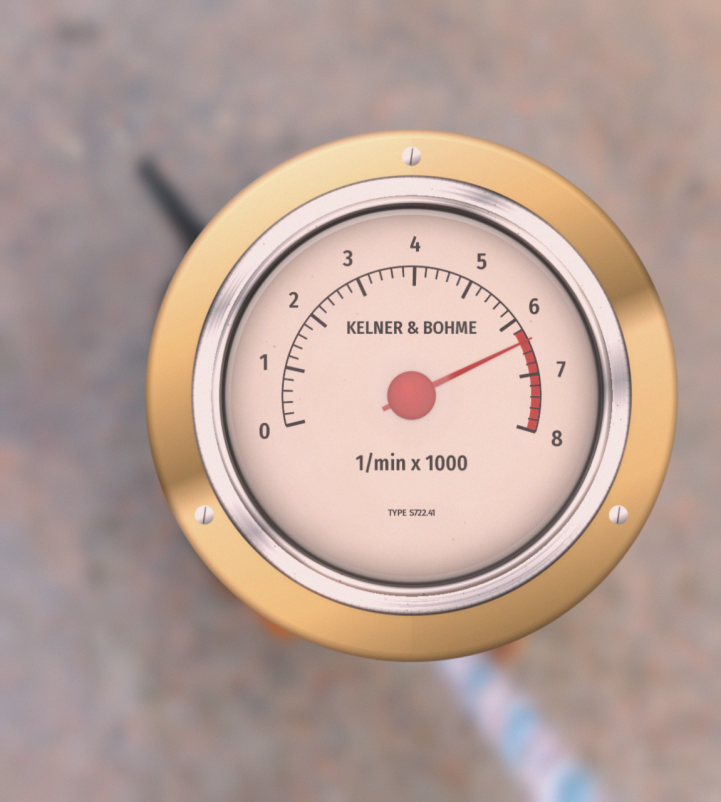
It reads value=6400 unit=rpm
